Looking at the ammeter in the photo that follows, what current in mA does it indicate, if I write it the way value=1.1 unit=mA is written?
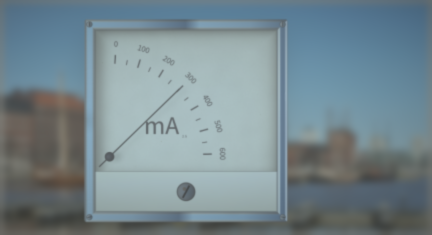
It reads value=300 unit=mA
